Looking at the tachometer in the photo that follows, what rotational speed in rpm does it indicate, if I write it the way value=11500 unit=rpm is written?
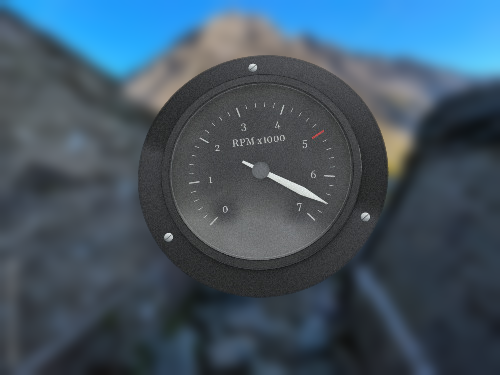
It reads value=6600 unit=rpm
